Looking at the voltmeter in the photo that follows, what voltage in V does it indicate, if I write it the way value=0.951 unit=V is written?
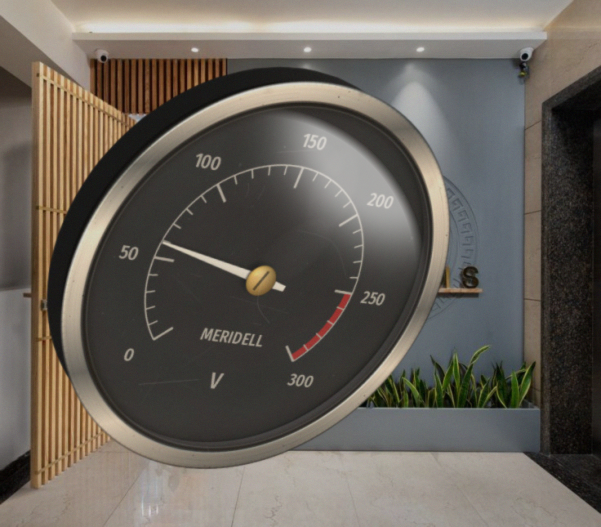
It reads value=60 unit=V
